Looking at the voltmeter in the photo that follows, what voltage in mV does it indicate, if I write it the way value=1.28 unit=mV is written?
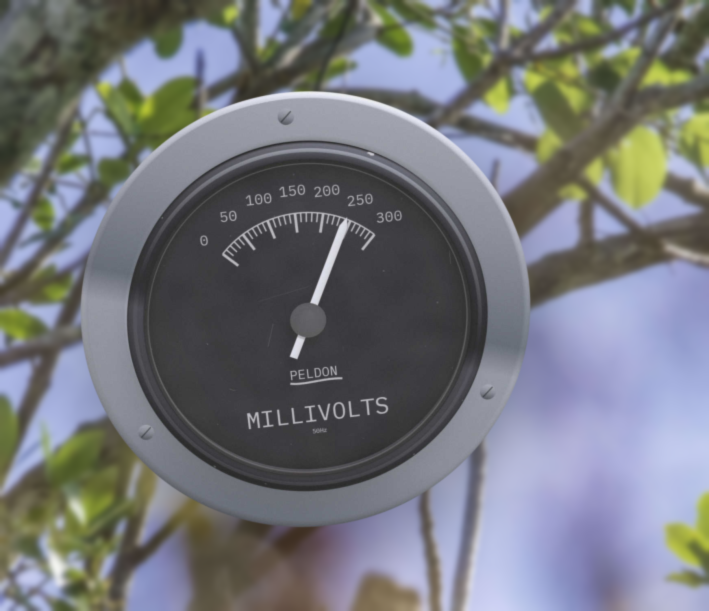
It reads value=240 unit=mV
